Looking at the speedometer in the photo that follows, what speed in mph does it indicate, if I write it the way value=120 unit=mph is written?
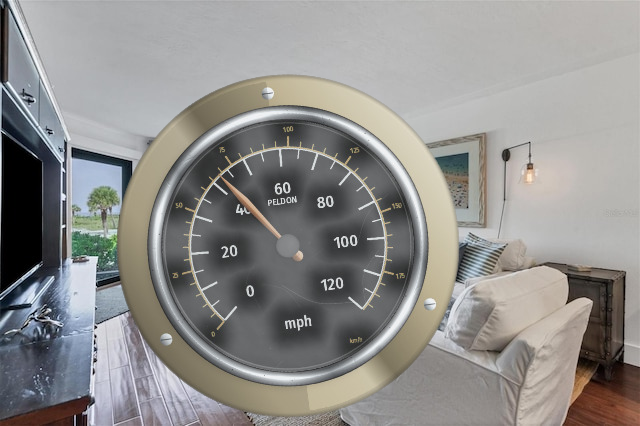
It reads value=42.5 unit=mph
